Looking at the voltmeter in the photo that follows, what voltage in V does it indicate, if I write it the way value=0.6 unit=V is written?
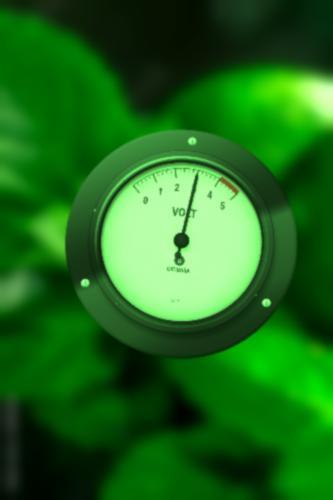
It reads value=3 unit=V
